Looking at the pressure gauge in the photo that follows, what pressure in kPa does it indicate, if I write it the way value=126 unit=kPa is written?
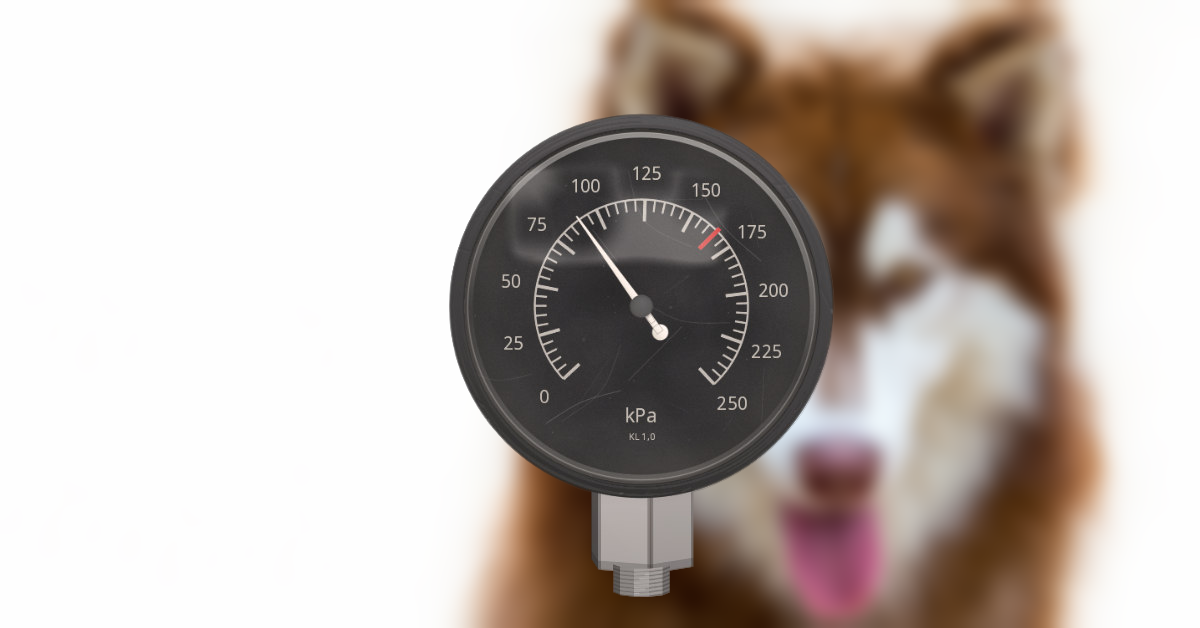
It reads value=90 unit=kPa
